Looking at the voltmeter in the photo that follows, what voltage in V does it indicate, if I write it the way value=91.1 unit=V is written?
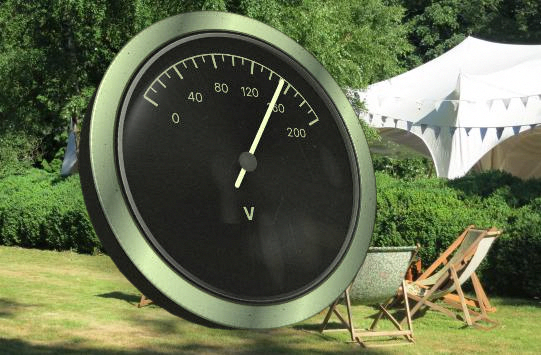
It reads value=150 unit=V
